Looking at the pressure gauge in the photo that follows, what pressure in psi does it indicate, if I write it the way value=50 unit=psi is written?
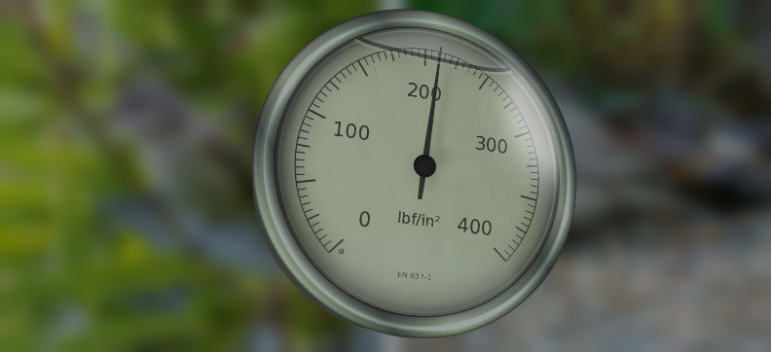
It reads value=210 unit=psi
